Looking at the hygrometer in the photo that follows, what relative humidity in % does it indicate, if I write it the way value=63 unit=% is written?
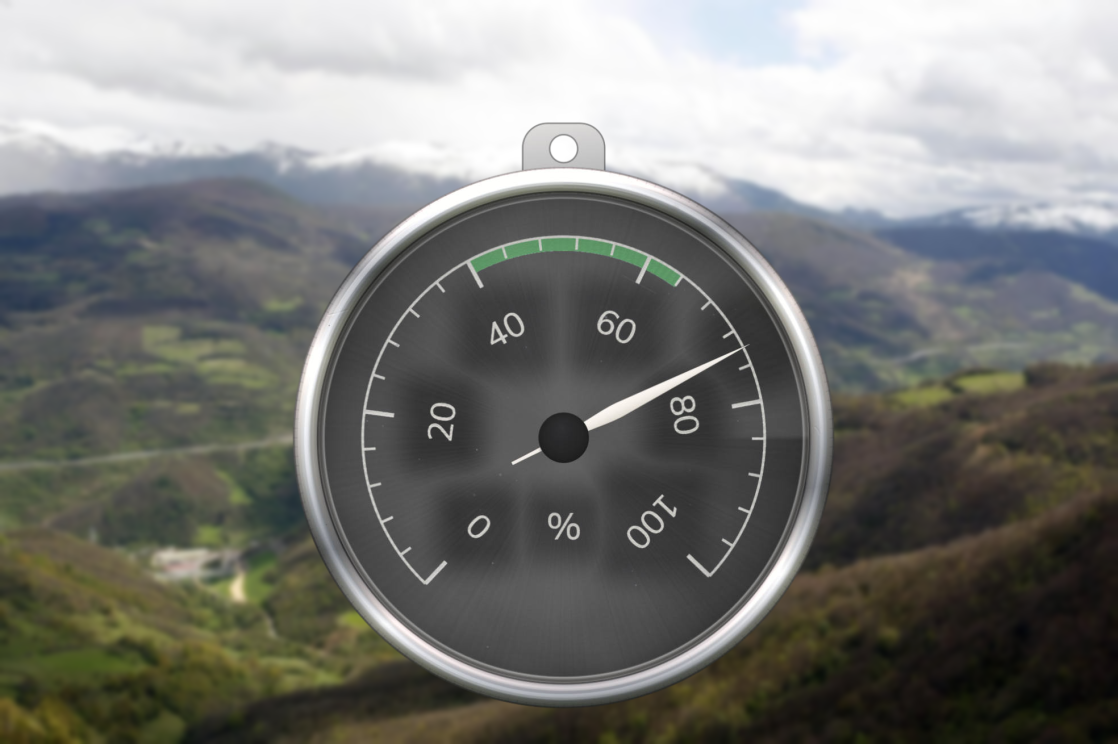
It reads value=74 unit=%
